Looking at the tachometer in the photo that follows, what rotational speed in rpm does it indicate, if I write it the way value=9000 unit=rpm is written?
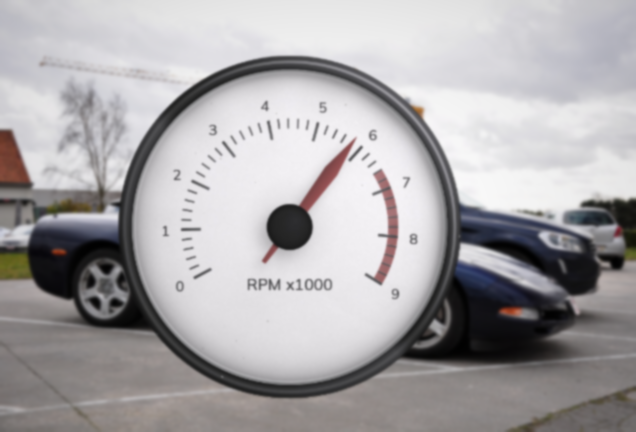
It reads value=5800 unit=rpm
